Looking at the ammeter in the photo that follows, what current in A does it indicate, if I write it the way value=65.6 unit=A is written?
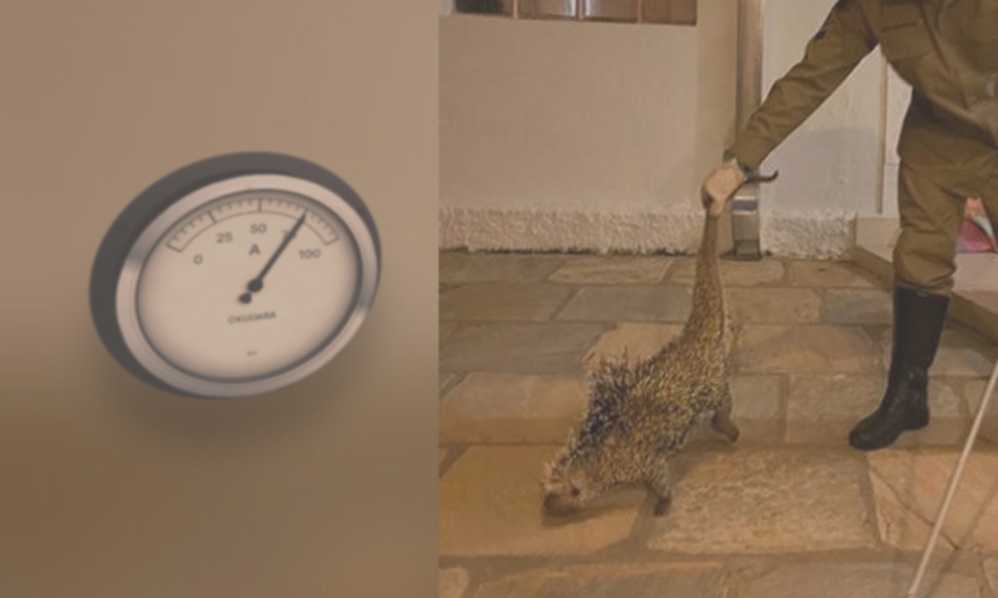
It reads value=75 unit=A
